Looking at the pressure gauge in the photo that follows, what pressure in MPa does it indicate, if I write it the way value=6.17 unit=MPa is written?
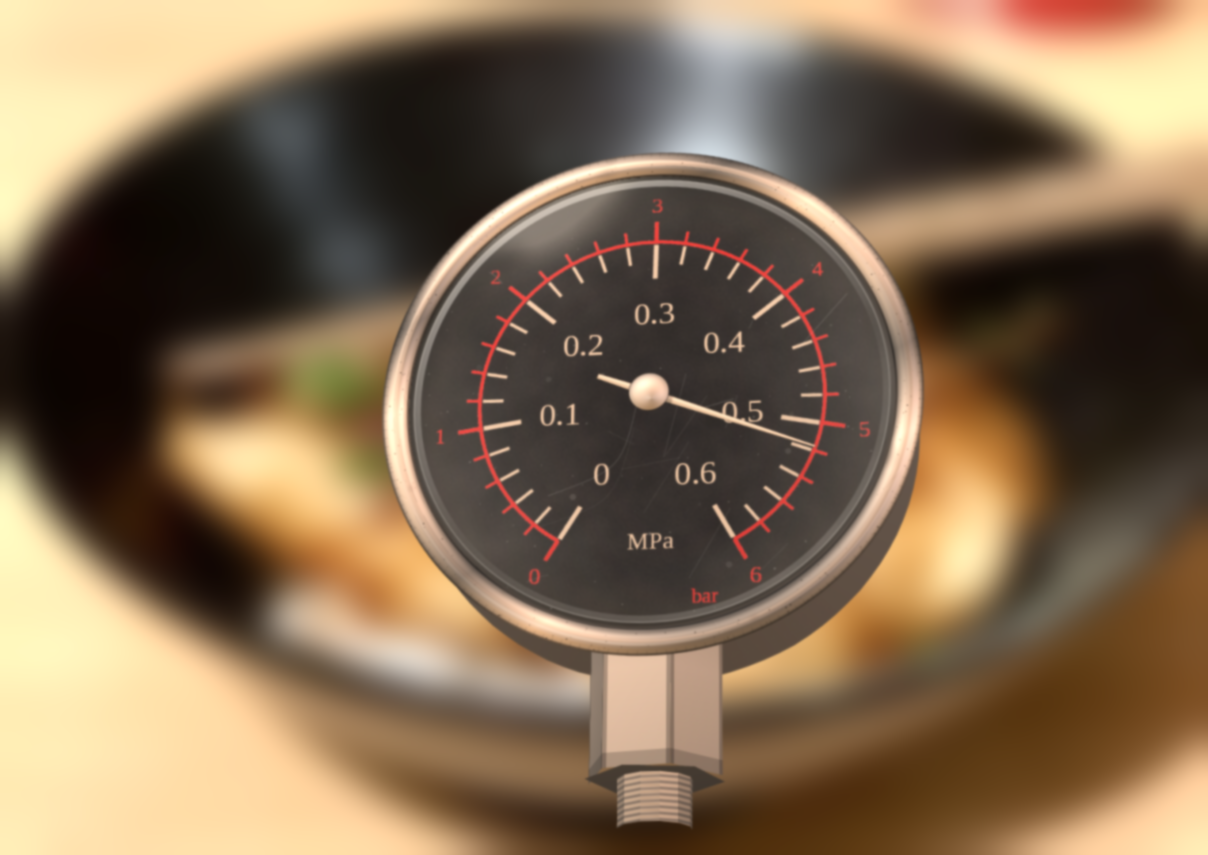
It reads value=0.52 unit=MPa
